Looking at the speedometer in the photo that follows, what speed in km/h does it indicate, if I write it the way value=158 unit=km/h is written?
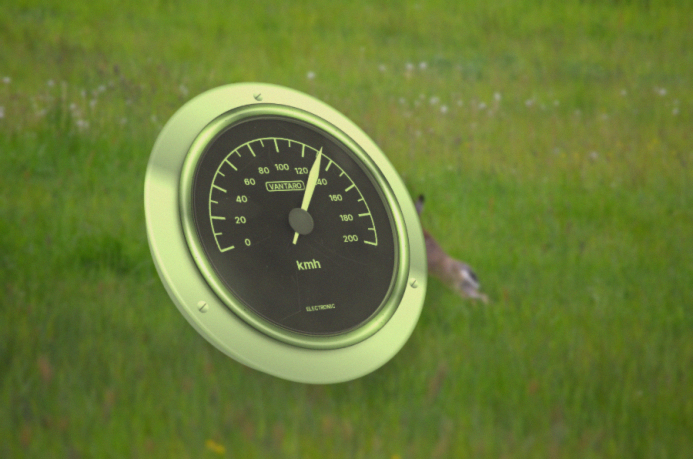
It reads value=130 unit=km/h
